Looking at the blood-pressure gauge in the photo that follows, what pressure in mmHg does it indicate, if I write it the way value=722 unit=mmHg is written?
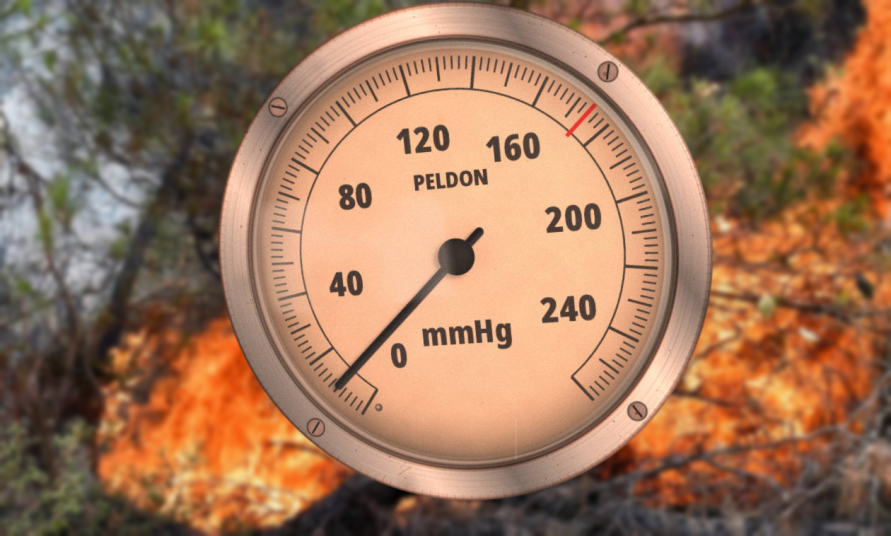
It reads value=10 unit=mmHg
